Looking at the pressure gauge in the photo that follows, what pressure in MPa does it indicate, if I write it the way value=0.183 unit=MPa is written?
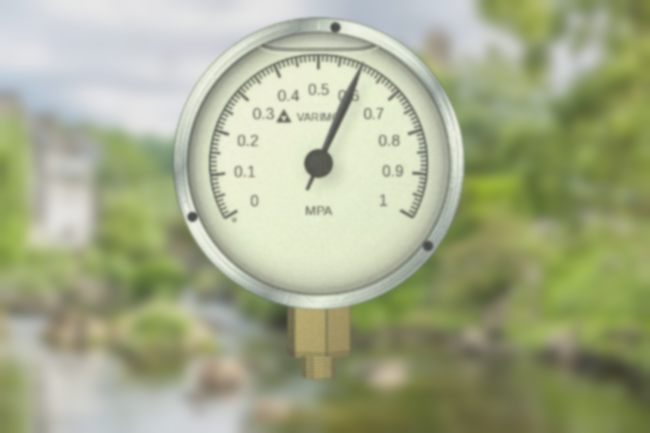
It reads value=0.6 unit=MPa
